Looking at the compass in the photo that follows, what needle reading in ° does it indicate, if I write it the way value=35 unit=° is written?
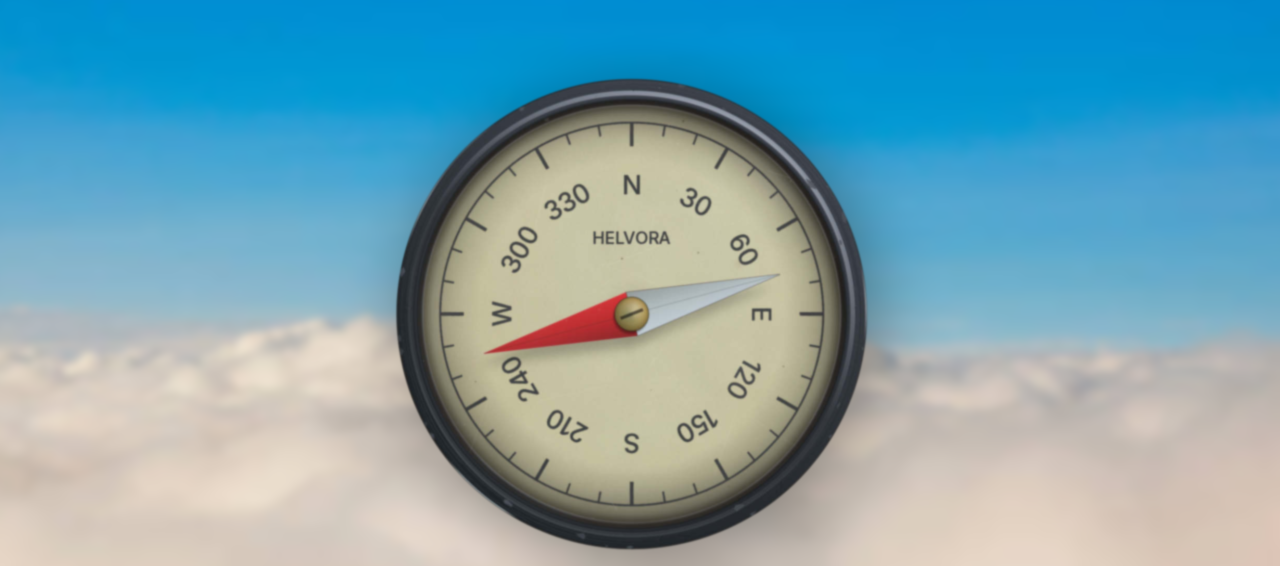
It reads value=255 unit=°
